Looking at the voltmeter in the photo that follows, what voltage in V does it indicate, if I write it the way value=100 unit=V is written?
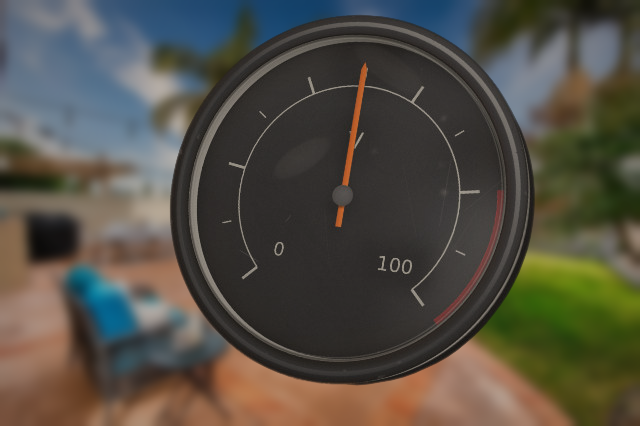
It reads value=50 unit=V
